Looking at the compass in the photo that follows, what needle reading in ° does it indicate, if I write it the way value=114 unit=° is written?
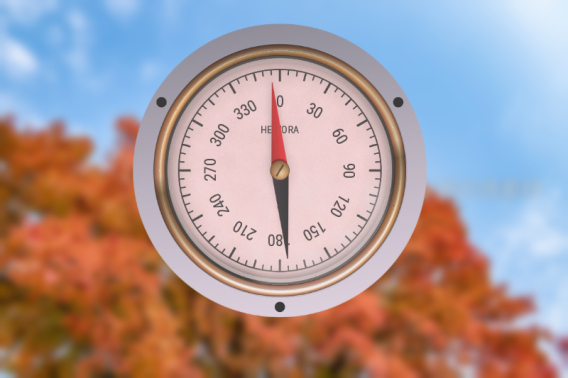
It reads value=355 unit=°
